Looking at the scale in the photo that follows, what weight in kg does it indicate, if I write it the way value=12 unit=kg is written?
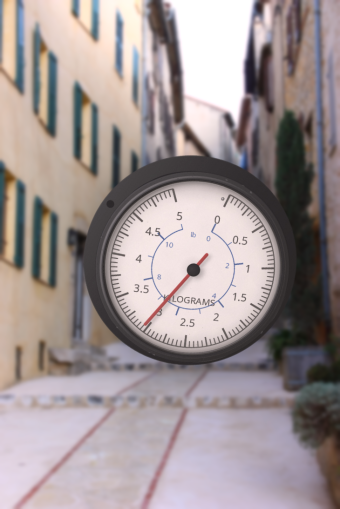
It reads value=3.05 unit=kg
